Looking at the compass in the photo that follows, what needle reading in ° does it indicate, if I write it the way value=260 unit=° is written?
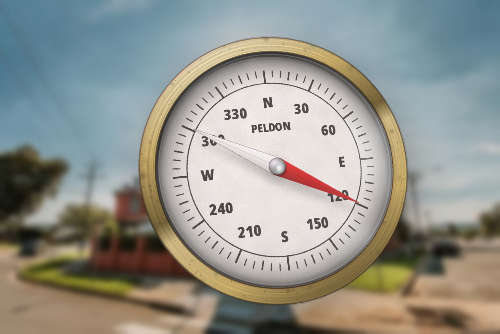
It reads value=120 unit=°
